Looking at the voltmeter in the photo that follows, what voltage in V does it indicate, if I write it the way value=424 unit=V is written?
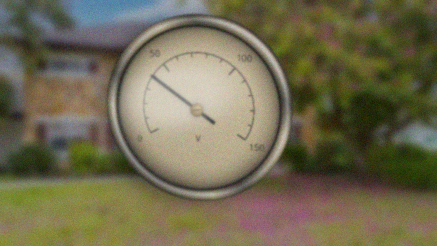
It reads value=40 unit=V
